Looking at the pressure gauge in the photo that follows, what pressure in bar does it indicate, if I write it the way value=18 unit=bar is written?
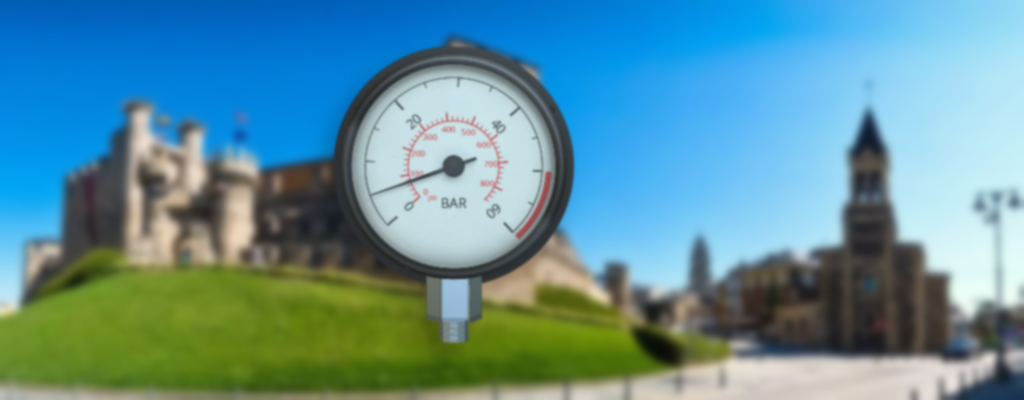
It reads value=5 unit=bar
